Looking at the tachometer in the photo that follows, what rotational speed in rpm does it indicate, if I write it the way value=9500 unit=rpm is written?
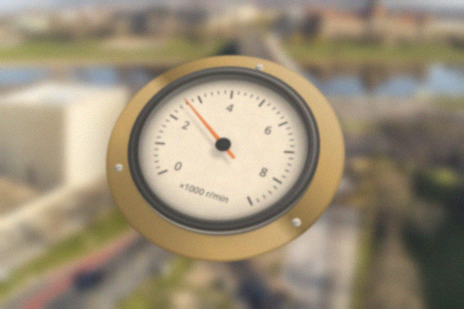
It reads value=2600 unit=rpm
